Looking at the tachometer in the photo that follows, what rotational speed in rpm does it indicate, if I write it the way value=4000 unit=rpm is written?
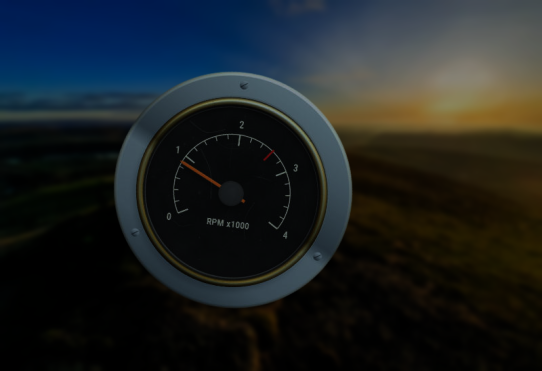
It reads value=900 unit=rpm
